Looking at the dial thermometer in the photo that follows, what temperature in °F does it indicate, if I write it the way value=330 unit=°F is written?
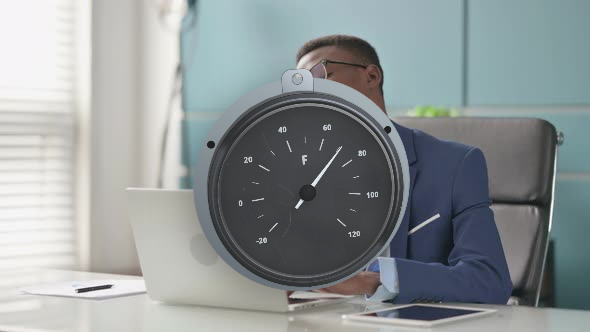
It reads value=70 unit=°F
